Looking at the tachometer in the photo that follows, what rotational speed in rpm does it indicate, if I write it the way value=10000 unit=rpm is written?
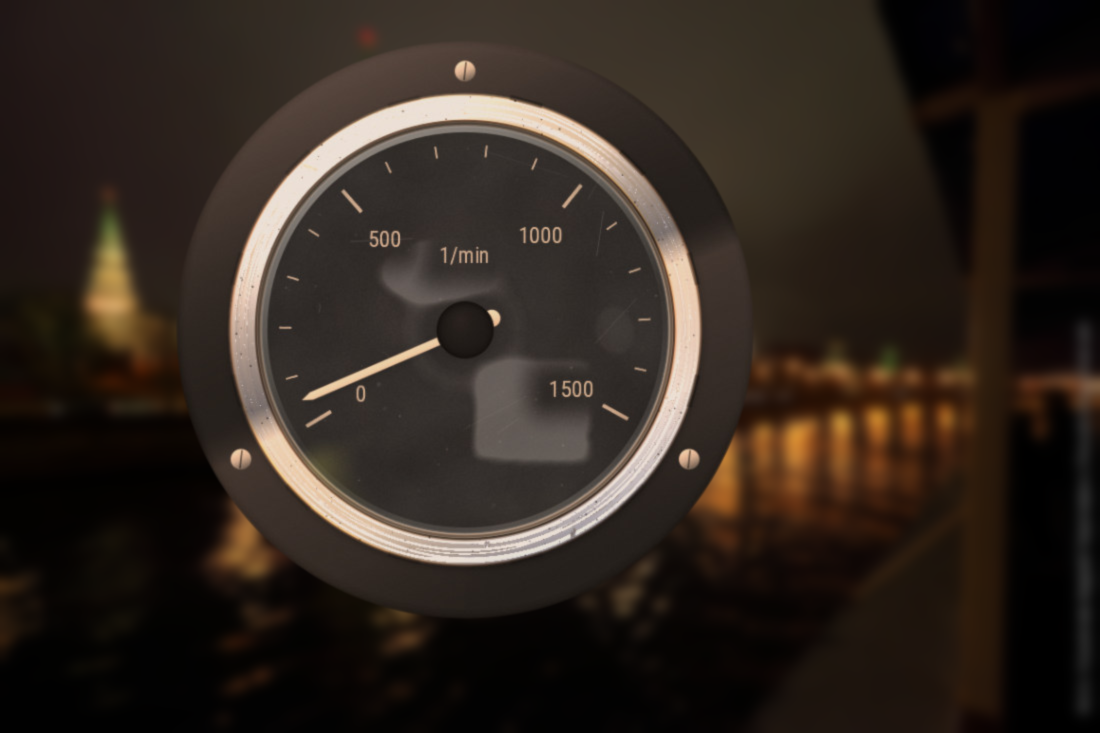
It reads value=50 unit=rpm
